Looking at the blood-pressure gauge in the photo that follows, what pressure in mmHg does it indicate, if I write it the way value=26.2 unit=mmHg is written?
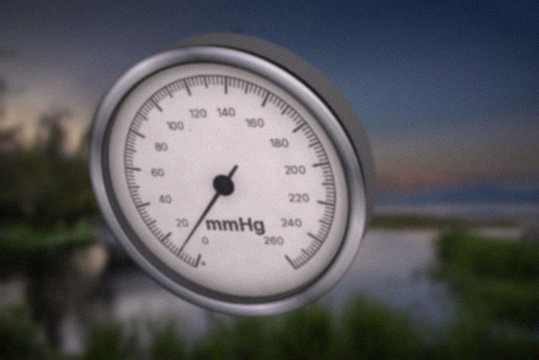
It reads value=10 unit=mmHg
